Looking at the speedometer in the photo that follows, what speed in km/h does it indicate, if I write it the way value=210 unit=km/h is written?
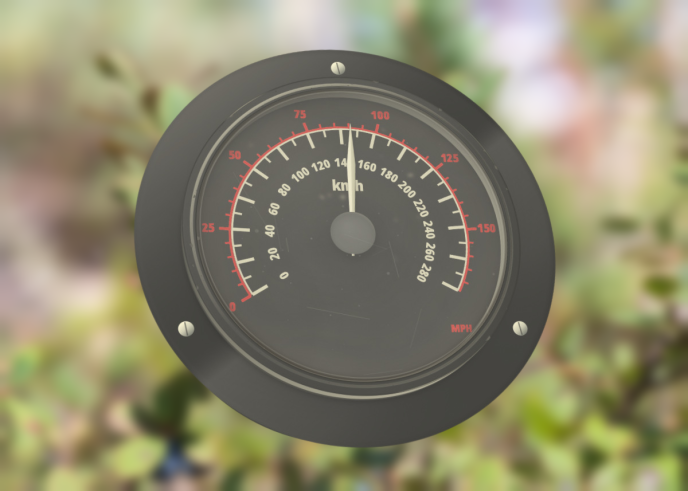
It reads value=145 unit=km/h
